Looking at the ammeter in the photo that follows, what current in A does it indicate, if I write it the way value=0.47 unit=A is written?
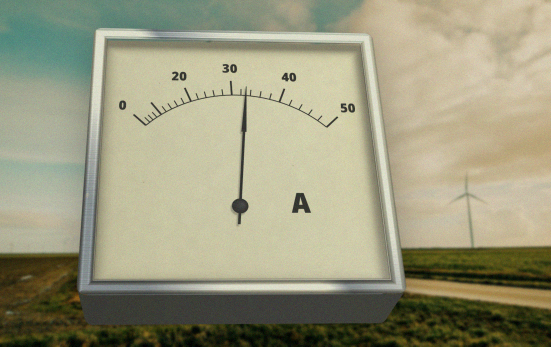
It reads value=33 unit=A
